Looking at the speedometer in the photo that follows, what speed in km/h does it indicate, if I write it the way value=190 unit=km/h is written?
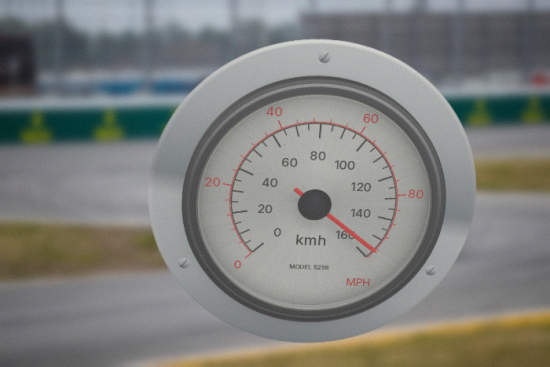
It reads value=155 unit=km/h
